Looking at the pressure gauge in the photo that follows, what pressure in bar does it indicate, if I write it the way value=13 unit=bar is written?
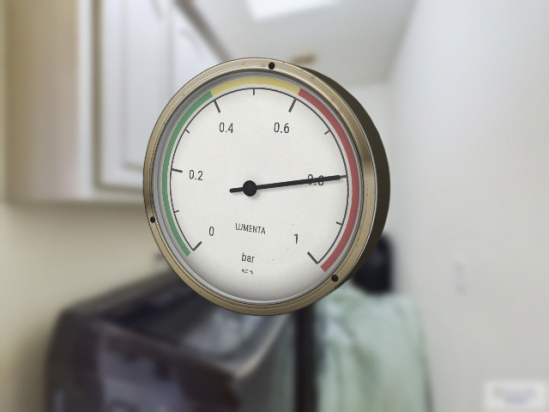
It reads value=0.8 unit=bar
